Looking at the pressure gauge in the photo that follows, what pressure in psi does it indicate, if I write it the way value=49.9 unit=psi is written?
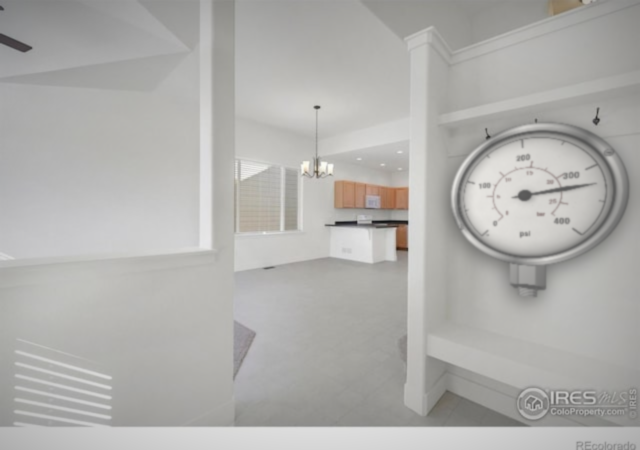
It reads value=325 unit=psi
